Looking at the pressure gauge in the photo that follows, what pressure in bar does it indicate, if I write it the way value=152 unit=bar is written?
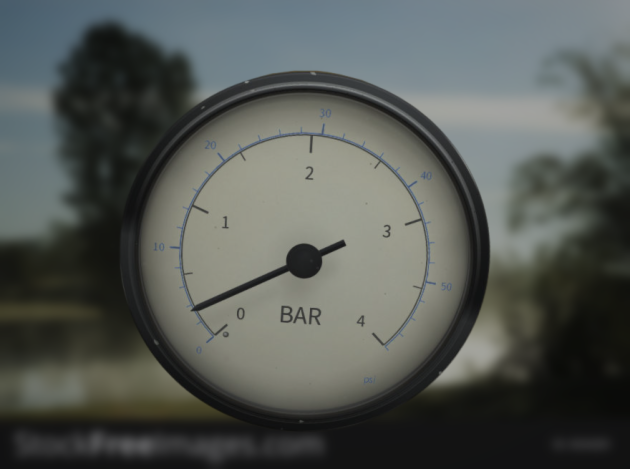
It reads value=0.25 unit=bar
